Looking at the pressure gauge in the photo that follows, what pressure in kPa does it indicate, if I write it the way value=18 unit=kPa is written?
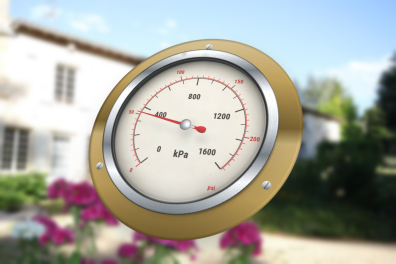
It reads value=350 unit=kPa
